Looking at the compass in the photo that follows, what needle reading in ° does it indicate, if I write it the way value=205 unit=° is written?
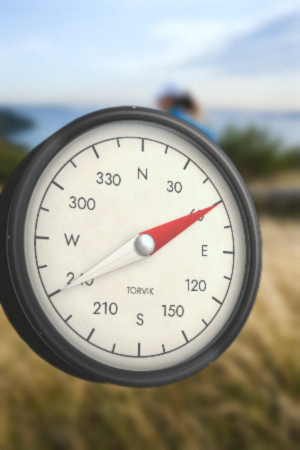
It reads value=60 unit=°
